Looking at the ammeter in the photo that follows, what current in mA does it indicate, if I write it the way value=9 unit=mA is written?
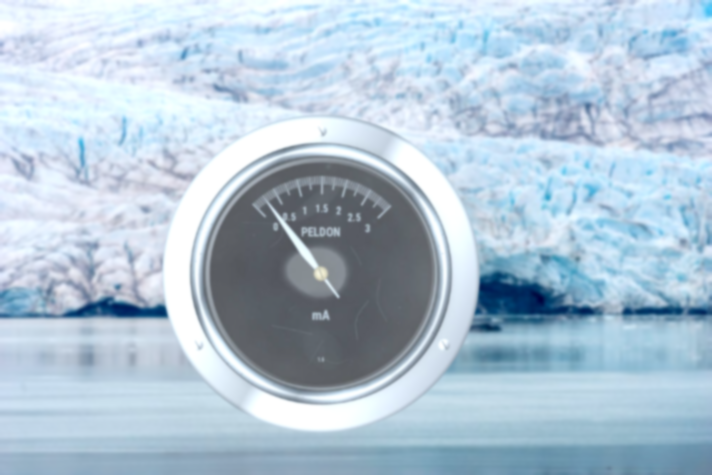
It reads value=0.25 unit=mA
